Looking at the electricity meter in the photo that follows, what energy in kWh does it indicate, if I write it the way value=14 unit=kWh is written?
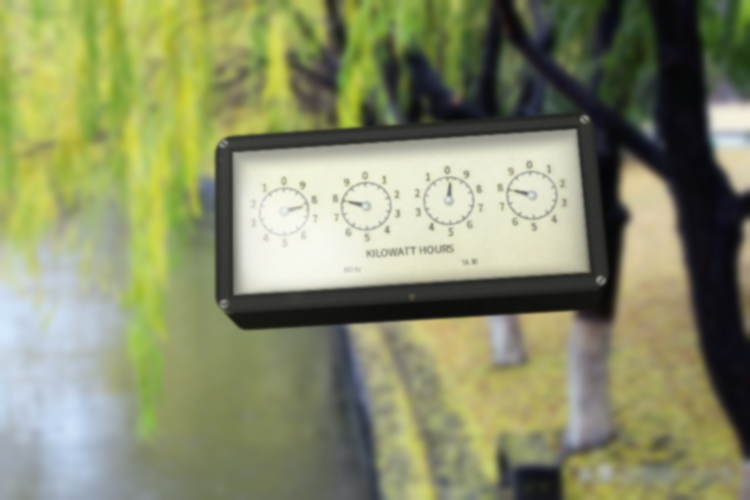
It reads value=7798 unit=kWh
